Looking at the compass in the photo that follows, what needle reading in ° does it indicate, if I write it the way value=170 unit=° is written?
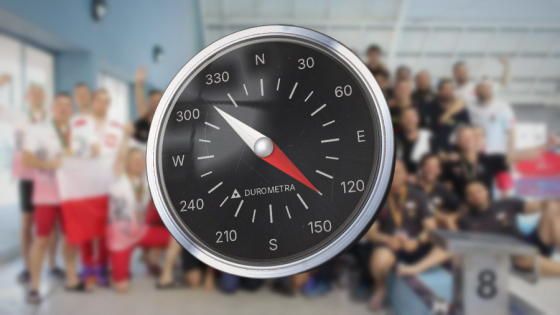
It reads value=135 unit=°
